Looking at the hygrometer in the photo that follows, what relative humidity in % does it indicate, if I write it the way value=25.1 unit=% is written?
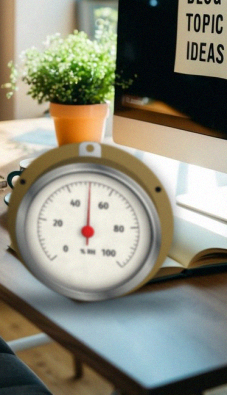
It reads value=50 unit=%
